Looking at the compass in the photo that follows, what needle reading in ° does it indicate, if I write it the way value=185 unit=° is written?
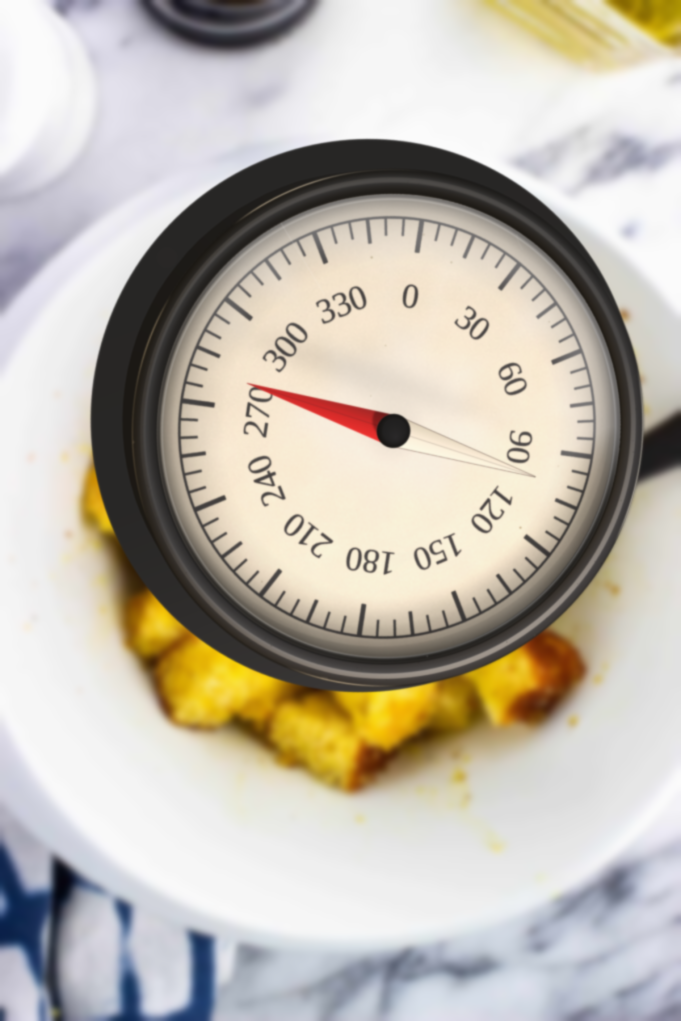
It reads value=280 unit=°
